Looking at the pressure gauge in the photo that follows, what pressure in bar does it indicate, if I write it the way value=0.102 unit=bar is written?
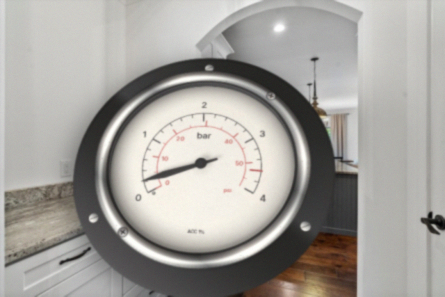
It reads value=0.2 unit=bar
